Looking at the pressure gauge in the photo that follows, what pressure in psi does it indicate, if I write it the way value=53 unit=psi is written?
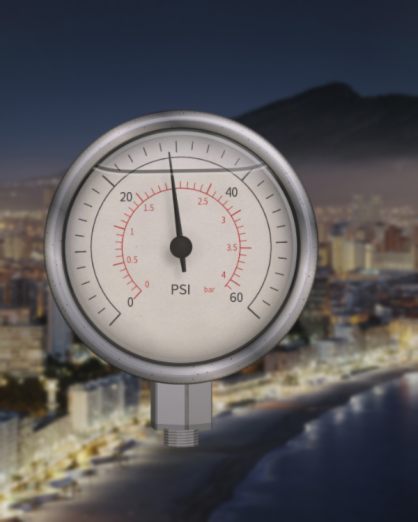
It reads value=29 unit=psi
